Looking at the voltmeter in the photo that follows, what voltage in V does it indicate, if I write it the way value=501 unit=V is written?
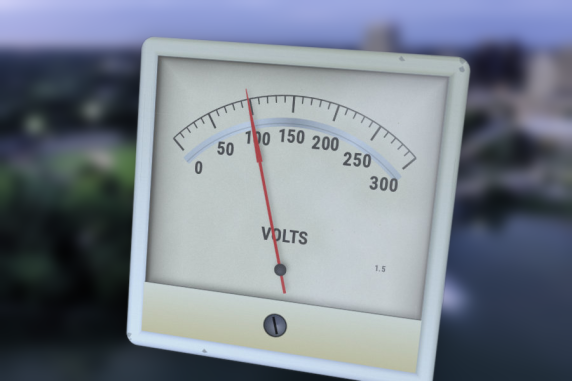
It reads value=100 unit=V
